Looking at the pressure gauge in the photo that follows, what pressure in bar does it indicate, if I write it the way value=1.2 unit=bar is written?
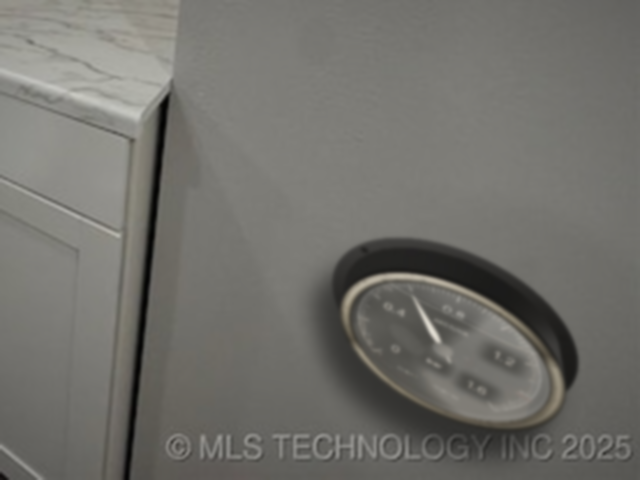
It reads value=0.6 unit=bar
